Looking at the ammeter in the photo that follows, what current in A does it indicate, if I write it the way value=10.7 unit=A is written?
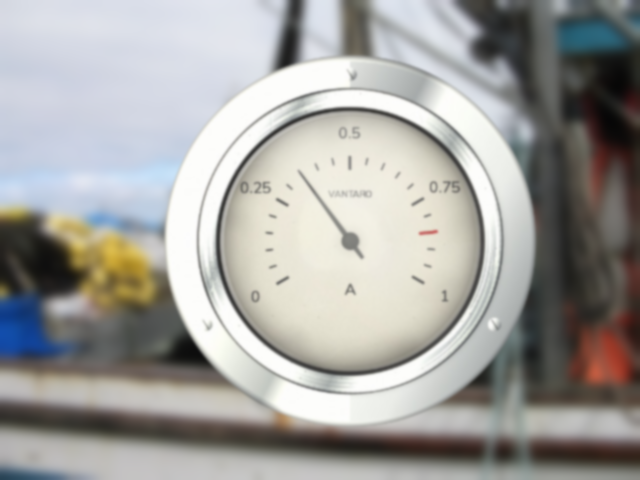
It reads value=0.35 unit=A
